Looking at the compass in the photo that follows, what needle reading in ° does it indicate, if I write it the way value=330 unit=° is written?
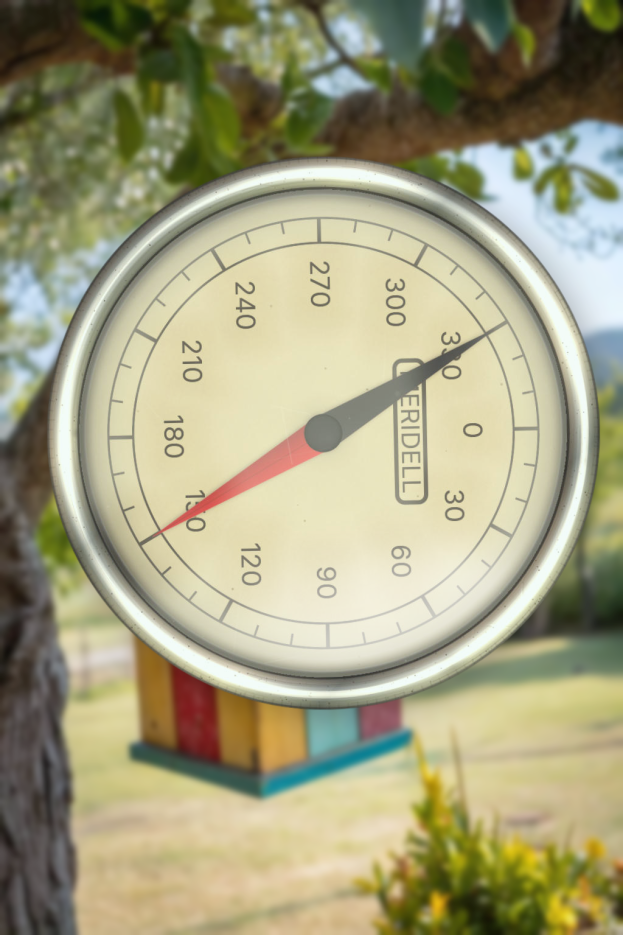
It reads value=150 unit=°
